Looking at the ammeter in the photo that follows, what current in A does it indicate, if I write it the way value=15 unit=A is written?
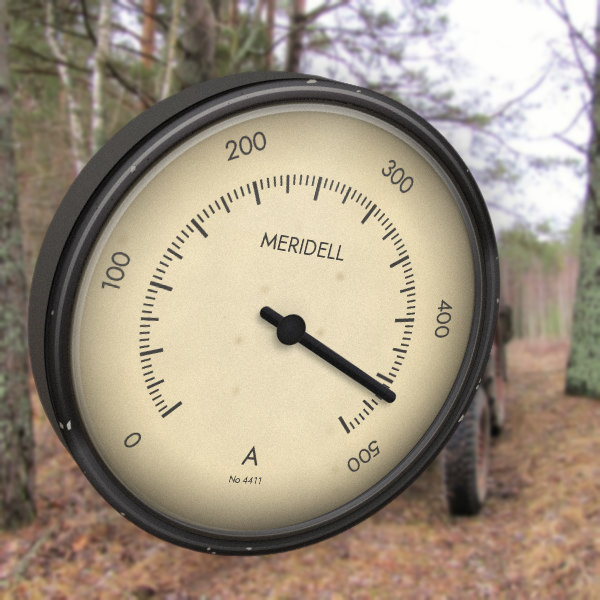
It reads value=460 unit=A
